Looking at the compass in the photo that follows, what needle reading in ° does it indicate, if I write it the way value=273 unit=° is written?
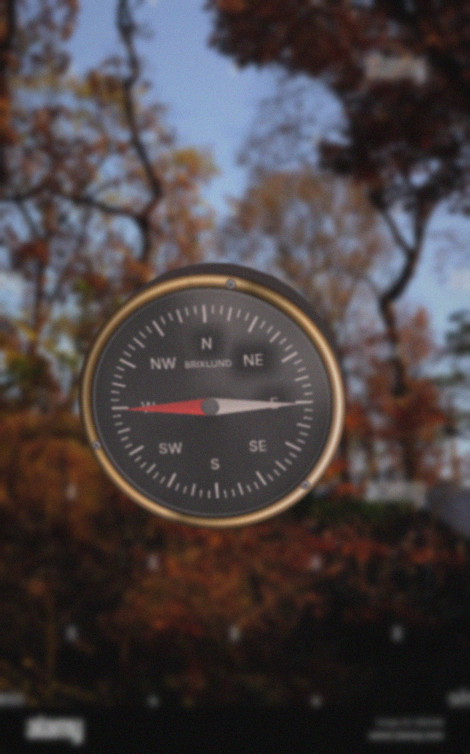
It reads value=270 unit=°
